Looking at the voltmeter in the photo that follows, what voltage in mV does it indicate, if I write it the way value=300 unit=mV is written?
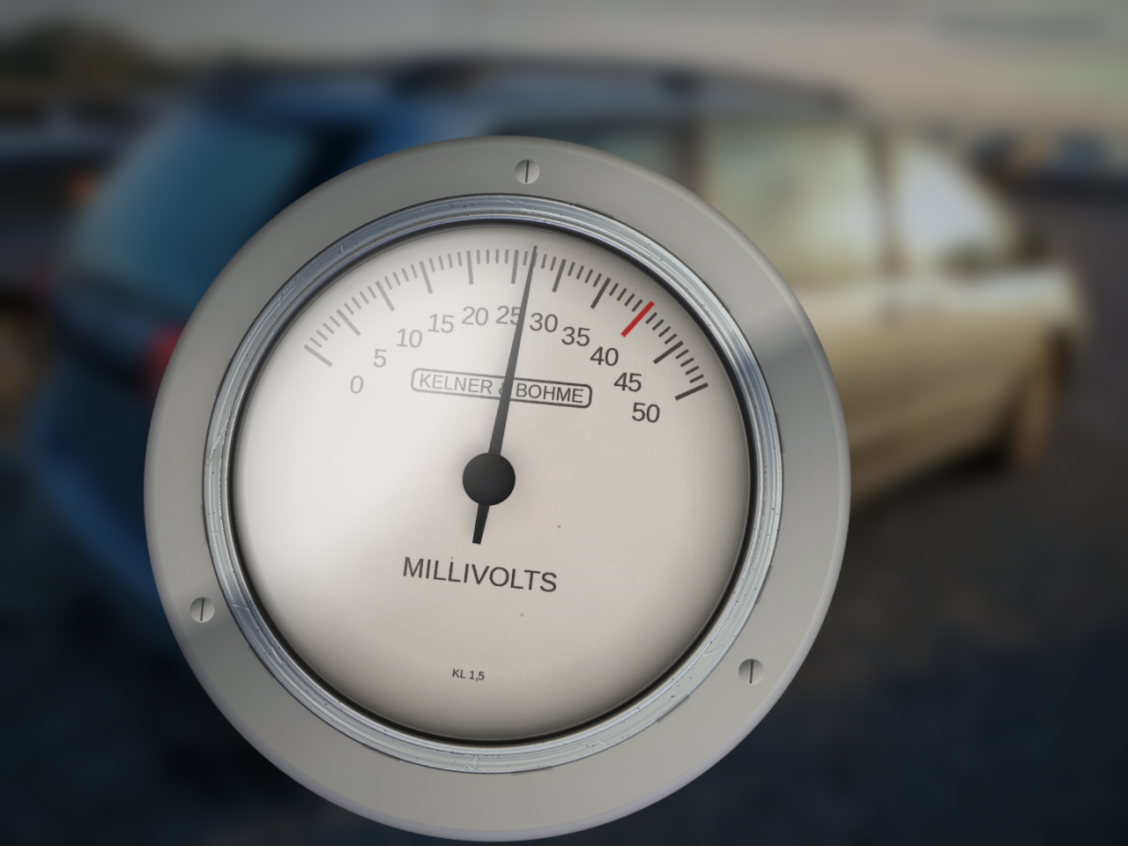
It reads value=27 unit=mV
